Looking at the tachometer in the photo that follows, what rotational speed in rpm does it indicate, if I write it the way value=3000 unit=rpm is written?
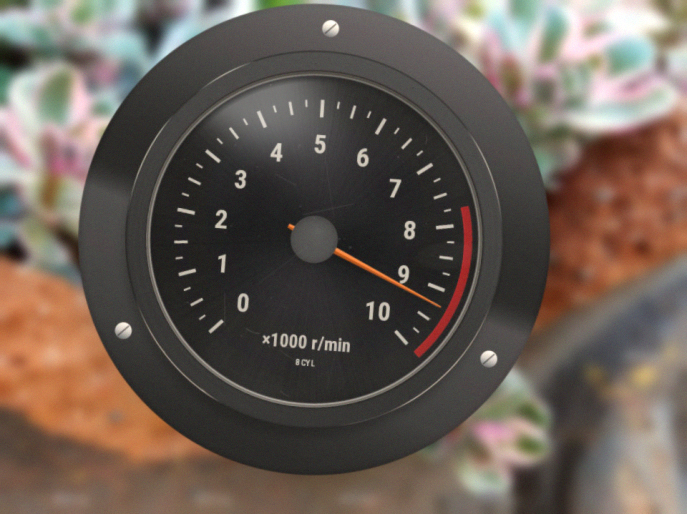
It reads value=9250 unit=rpm
